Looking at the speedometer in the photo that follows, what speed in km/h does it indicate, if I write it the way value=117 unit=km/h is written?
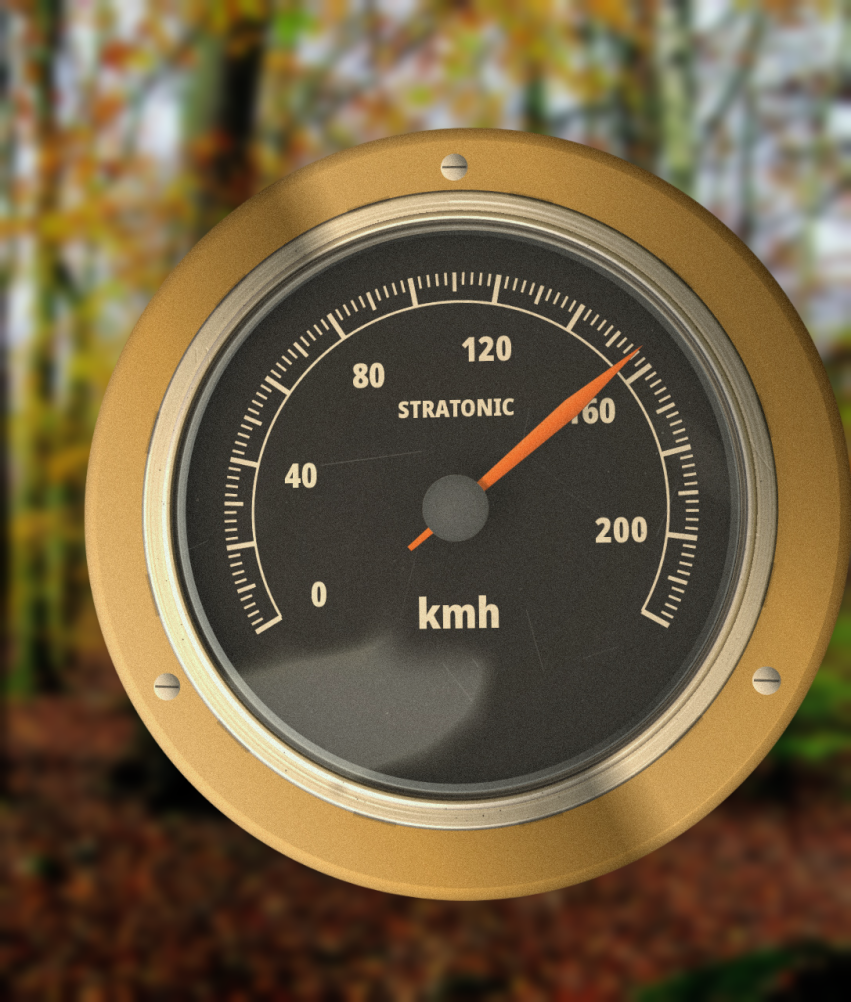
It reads value=156 unit=km/h
